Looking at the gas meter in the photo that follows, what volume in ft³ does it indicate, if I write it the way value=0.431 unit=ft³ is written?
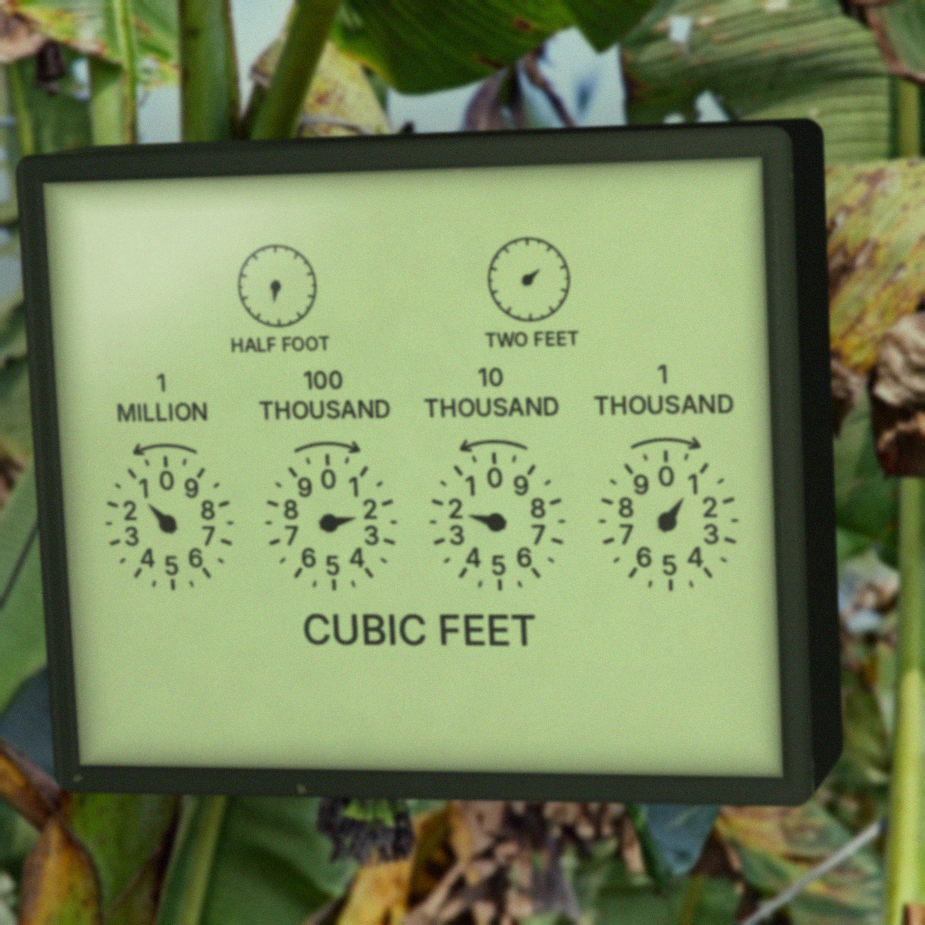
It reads value=122100 unit=ft³
